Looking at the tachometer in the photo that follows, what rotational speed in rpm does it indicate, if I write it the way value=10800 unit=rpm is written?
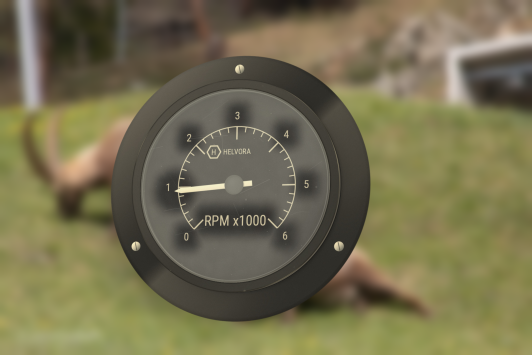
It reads value=900 unit=rpm
